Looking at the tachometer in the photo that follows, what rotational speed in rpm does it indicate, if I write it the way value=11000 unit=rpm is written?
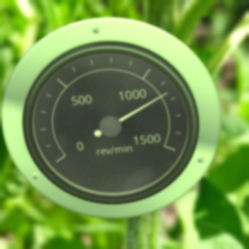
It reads value=1150 unit=rpm
